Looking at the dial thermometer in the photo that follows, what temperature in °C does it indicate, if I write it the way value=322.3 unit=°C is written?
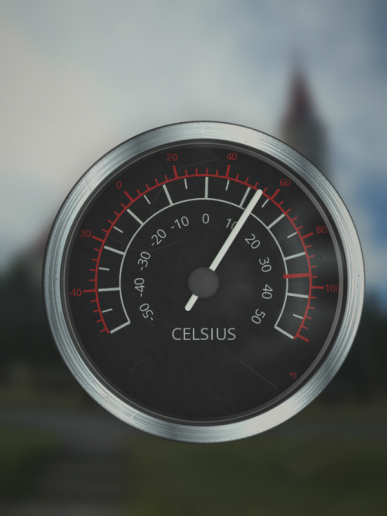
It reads value=12.5 unit=°C
